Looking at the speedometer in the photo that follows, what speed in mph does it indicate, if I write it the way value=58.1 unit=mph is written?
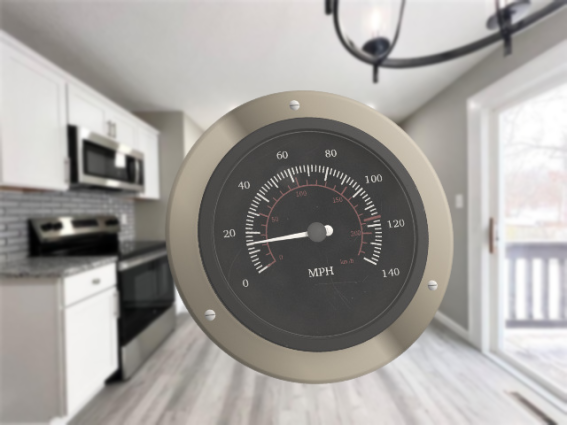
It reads value=14 unit=mph
